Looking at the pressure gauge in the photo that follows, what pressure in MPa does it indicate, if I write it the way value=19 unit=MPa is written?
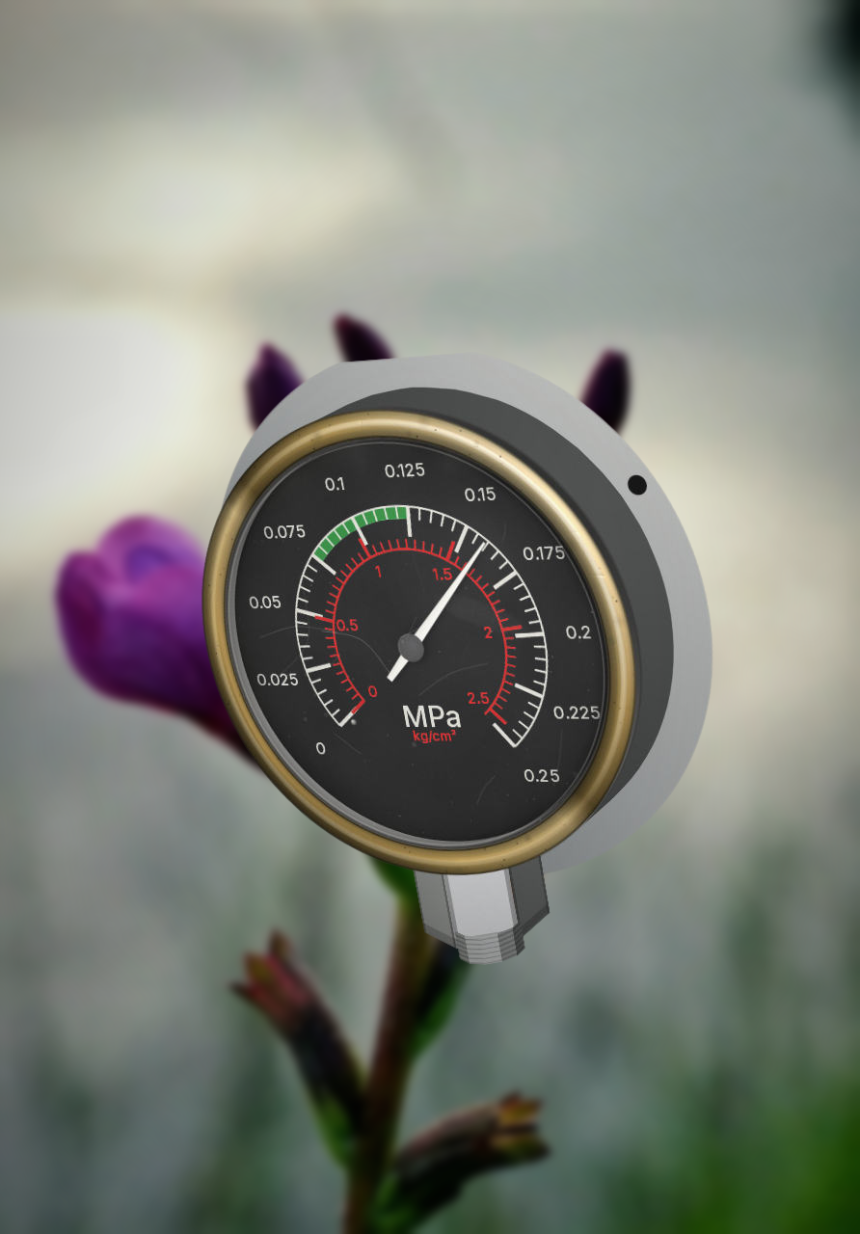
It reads value=0.16 unit=MPa
